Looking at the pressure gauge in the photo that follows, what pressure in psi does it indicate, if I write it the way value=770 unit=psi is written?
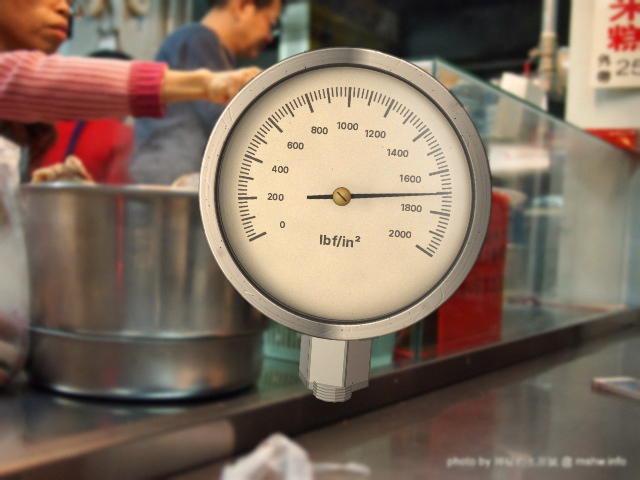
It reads value=1700 unit=psi
